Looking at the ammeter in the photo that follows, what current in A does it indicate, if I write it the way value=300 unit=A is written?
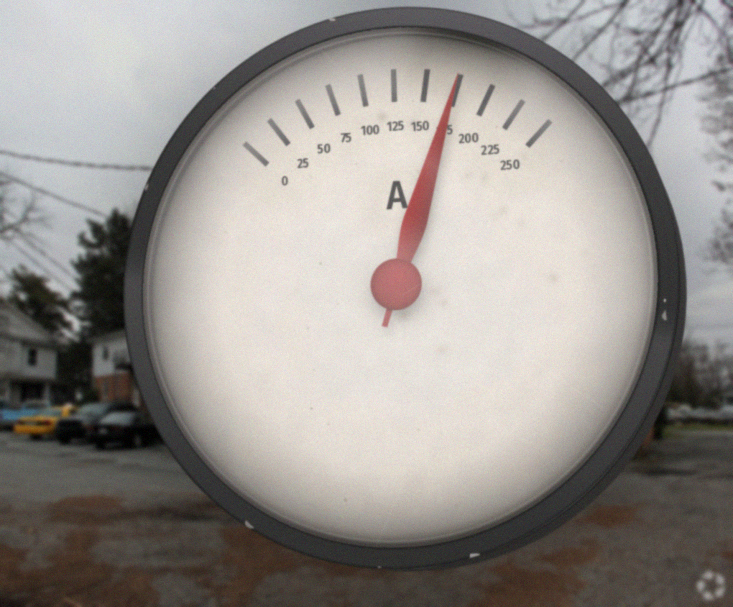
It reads value=175 unit=A
